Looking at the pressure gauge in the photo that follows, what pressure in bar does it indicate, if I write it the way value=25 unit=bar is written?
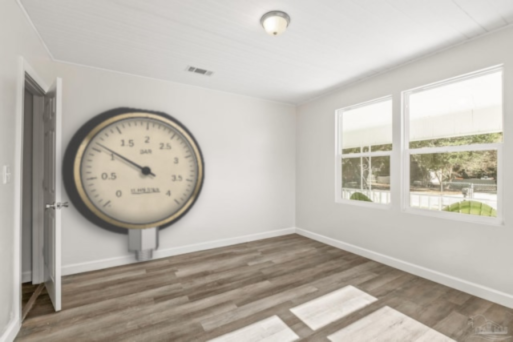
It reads value=1.1 unit=bar
